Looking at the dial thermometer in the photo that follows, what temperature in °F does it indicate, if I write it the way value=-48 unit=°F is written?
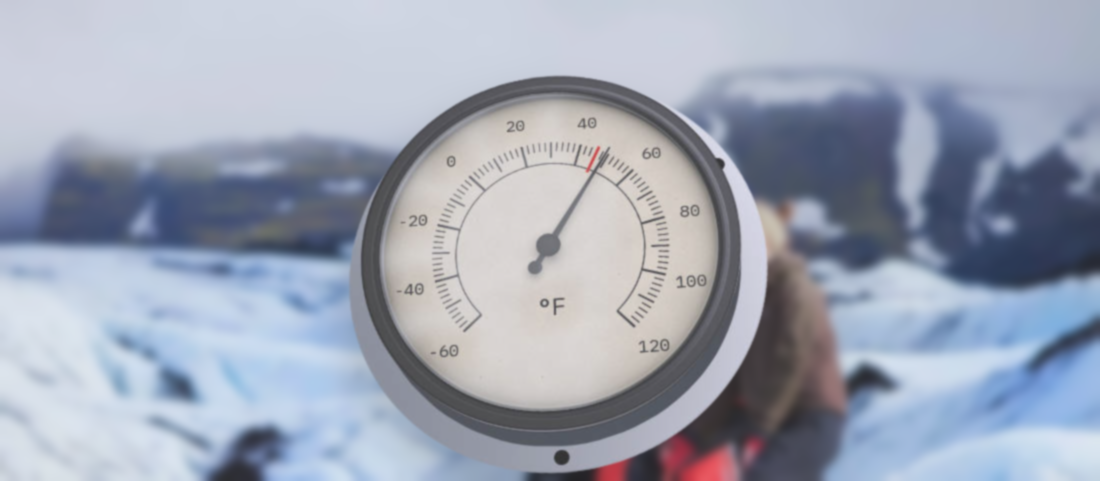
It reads value=50 unit=°F
